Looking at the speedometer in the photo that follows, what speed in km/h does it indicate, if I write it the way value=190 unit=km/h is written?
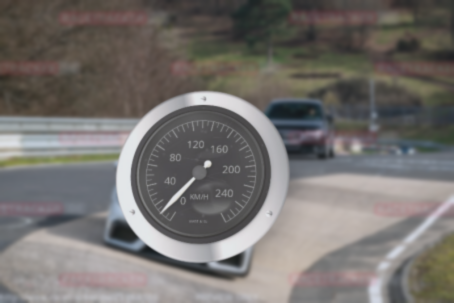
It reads value=10 unit=km/h
